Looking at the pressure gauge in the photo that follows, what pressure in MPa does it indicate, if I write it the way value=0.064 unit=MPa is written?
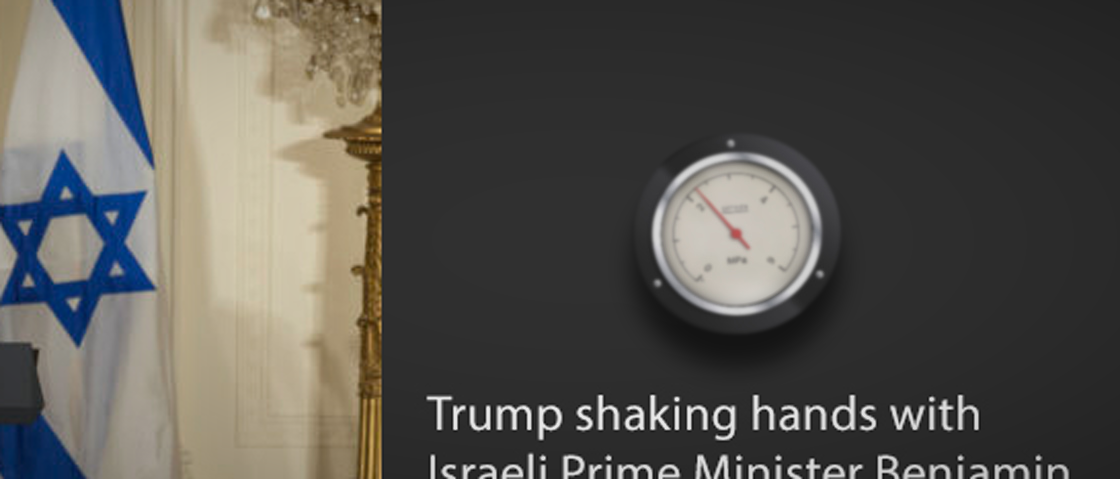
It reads value=2.25 unit=MPa
